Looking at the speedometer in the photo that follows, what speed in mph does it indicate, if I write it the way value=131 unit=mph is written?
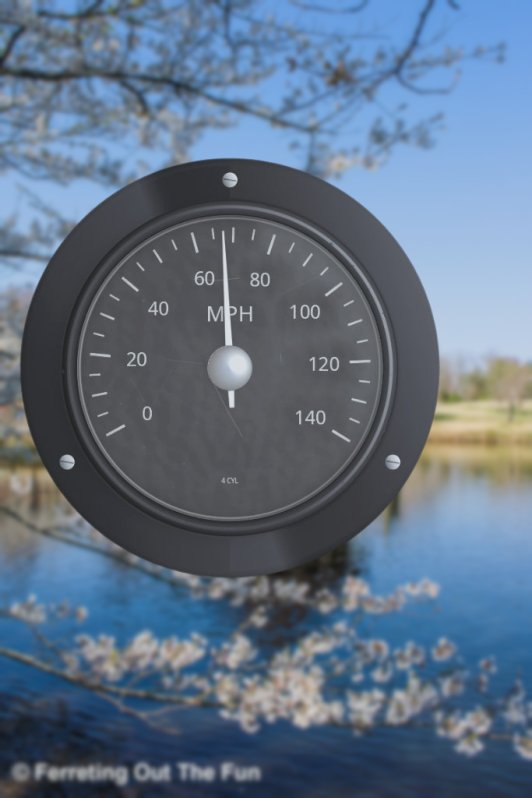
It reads value=67.5 unit=mph
